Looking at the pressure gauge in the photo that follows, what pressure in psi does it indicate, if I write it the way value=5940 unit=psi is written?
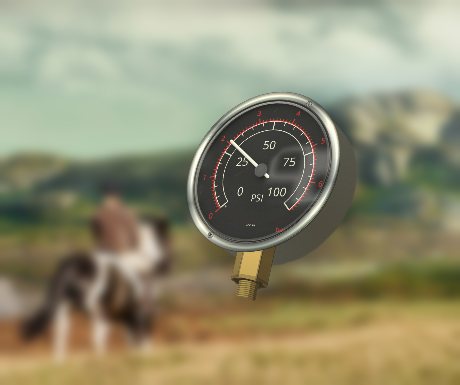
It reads value=30 unit=psi
